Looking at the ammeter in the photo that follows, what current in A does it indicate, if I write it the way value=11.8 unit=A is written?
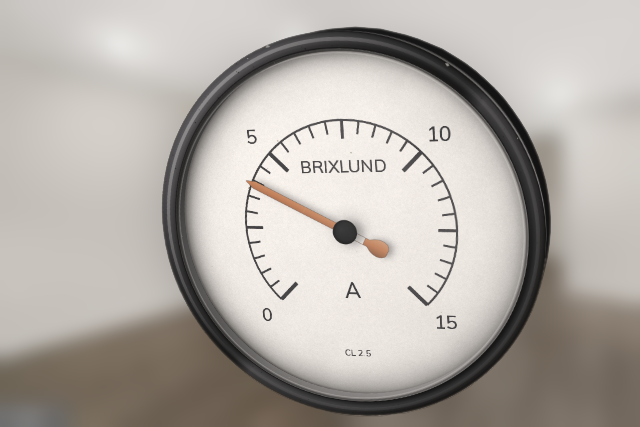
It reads value=4 unit=A
